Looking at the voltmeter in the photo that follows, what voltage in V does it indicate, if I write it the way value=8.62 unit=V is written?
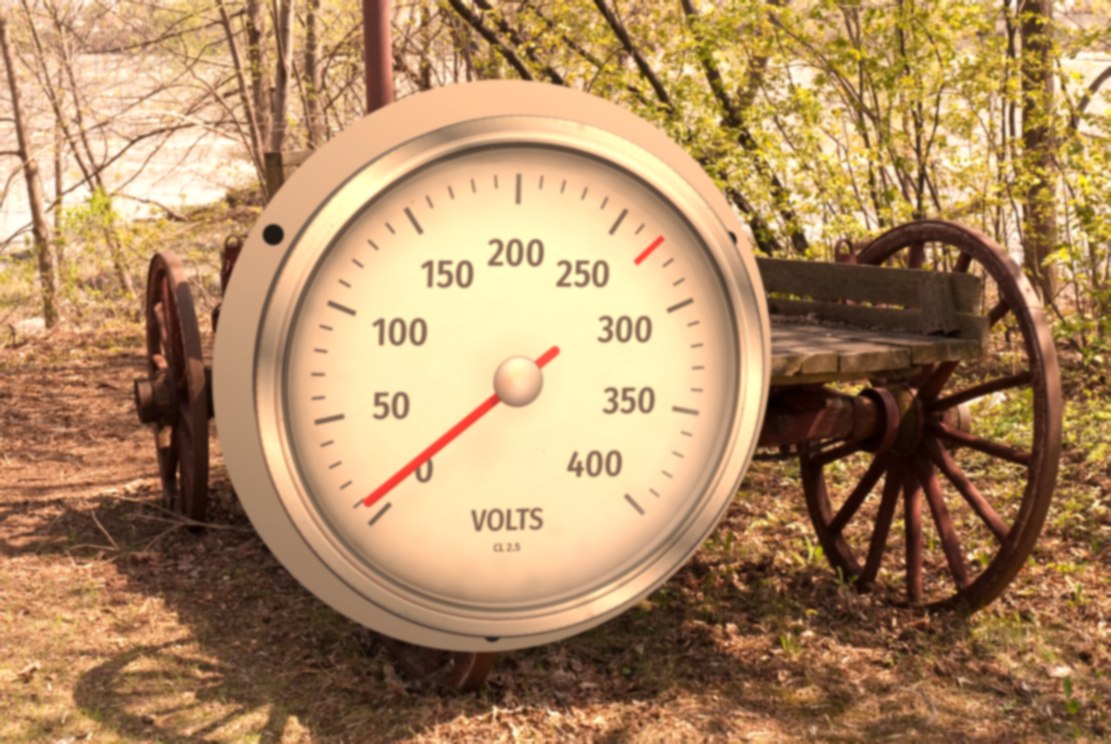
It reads value=10 unit=V
